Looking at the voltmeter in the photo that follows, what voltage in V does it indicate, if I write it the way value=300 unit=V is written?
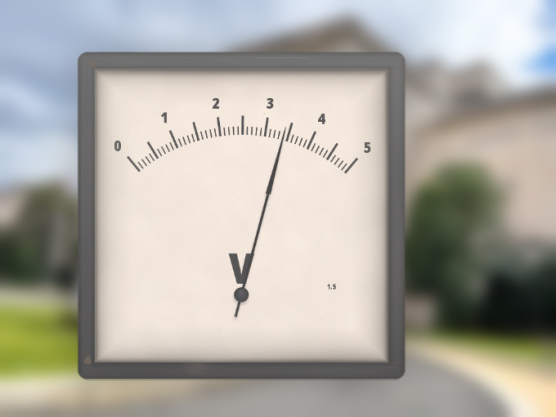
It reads value=3.4 unit=V
